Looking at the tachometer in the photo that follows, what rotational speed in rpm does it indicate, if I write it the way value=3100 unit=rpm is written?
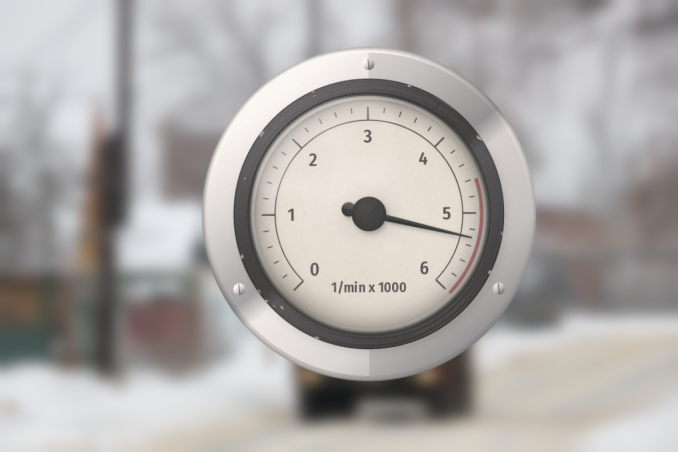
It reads value=5300 unit=rpm
